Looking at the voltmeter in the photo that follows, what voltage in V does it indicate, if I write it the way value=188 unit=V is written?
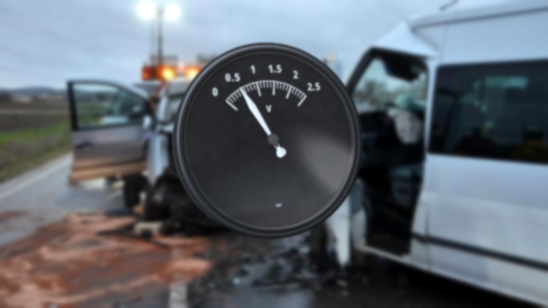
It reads value=0.5 unit=V
